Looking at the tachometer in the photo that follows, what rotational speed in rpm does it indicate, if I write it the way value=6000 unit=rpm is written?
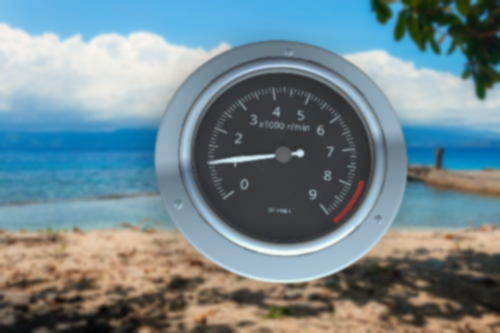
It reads value=1000 unit=rpm
